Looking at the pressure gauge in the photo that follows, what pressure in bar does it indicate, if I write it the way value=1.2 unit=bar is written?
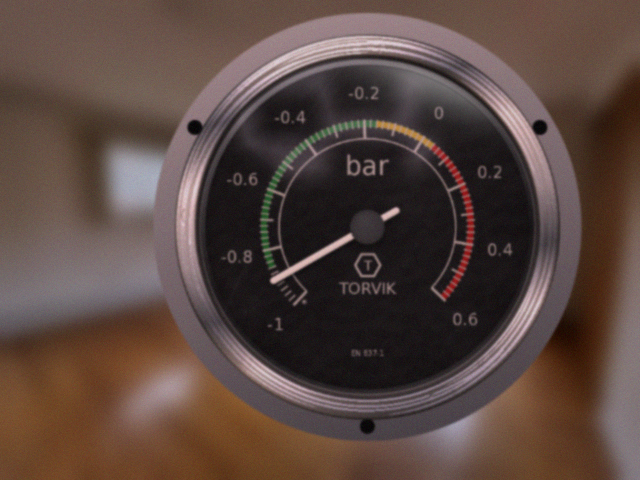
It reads value=-0.9 unit=bar
